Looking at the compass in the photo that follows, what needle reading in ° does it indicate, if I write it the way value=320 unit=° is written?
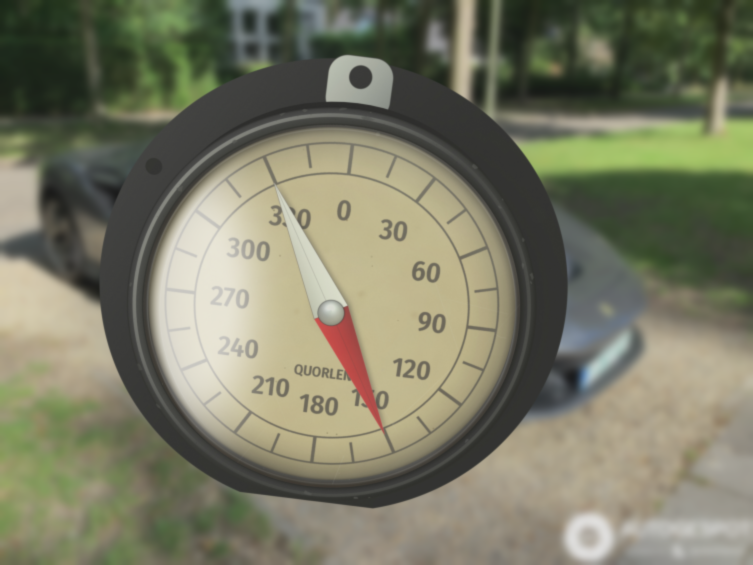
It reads value=150 unit=°
